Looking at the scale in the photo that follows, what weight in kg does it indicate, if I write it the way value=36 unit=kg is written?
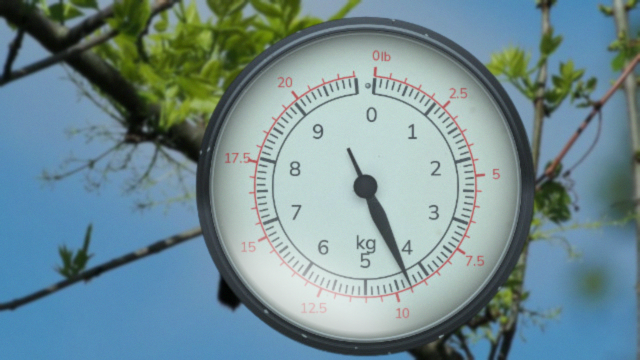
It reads value=4.3 unit=kg
